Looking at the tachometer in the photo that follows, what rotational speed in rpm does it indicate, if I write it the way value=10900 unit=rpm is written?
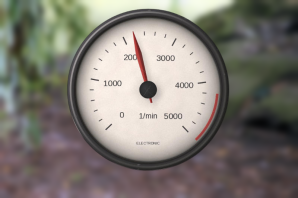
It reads value=2200 unit=rpm
